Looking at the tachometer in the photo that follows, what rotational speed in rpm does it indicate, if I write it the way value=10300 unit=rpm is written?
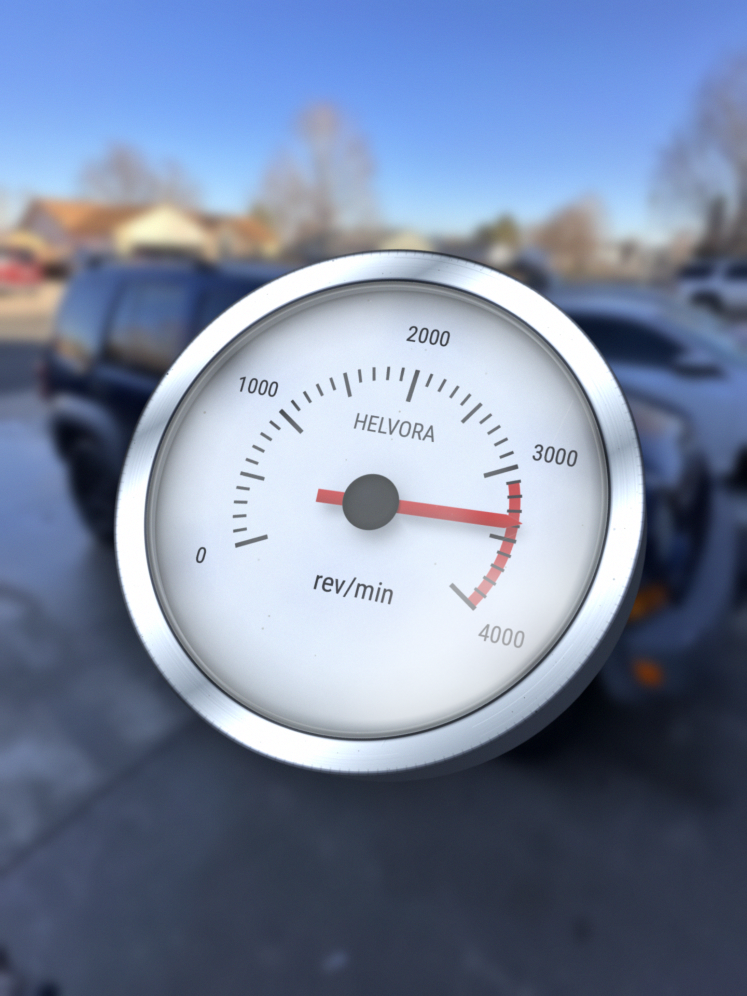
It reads value=3400 unit=rpm
